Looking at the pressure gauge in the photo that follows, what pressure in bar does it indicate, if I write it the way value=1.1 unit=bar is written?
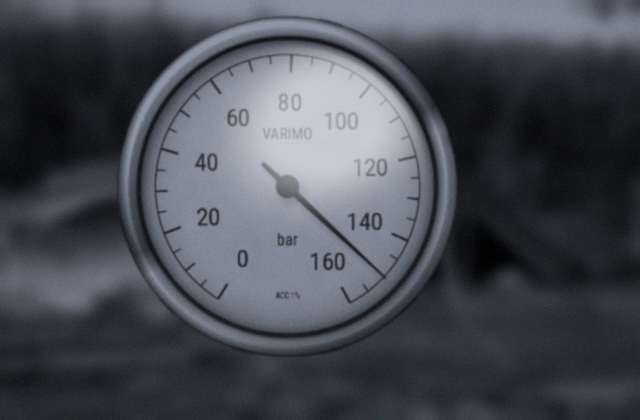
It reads value=150 unit=bar
